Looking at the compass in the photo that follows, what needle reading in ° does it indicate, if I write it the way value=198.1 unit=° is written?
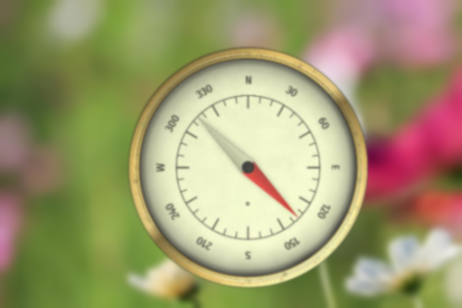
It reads value=135 unit=°
